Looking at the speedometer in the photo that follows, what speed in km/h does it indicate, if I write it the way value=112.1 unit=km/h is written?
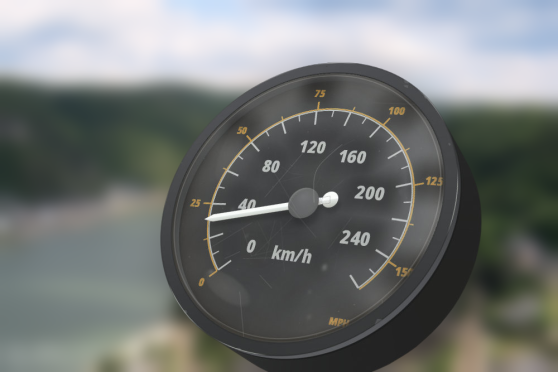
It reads value=30 unit=km/h
